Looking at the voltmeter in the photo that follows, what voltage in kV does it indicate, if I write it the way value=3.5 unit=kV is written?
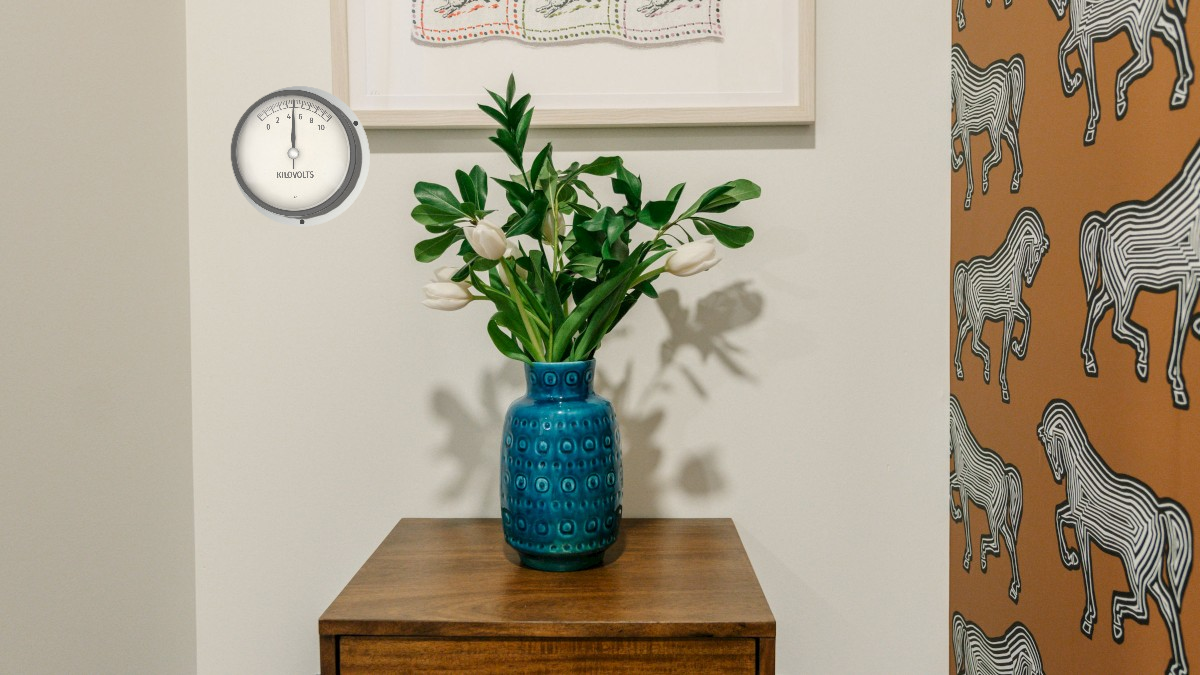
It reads value=5 unit=kV
